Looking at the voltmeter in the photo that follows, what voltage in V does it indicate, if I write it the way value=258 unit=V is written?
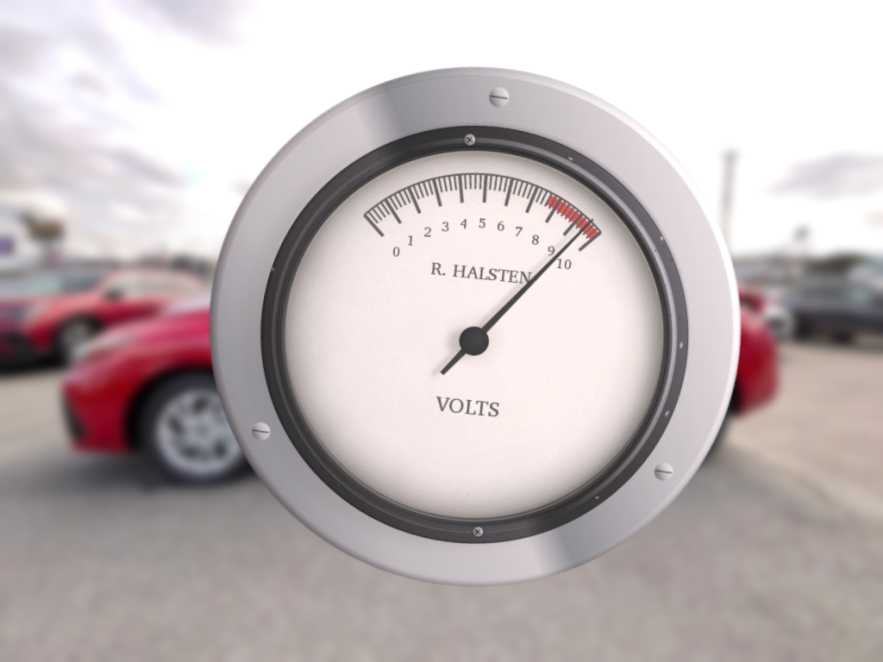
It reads value=9.4 unit=V
